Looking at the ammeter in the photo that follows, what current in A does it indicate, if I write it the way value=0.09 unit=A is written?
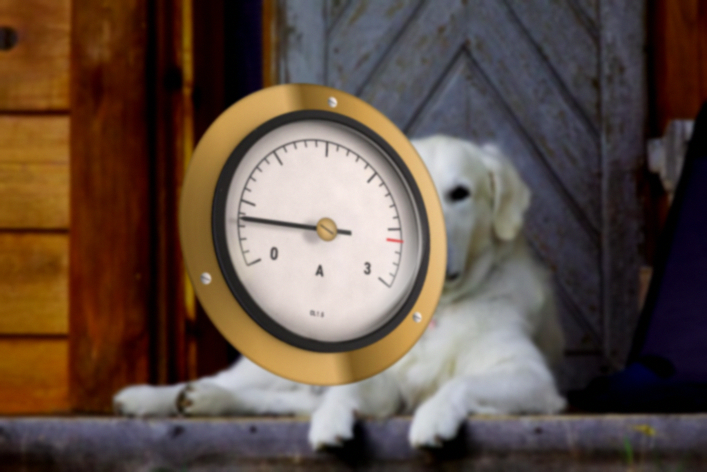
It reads value=0.35 unit=A
